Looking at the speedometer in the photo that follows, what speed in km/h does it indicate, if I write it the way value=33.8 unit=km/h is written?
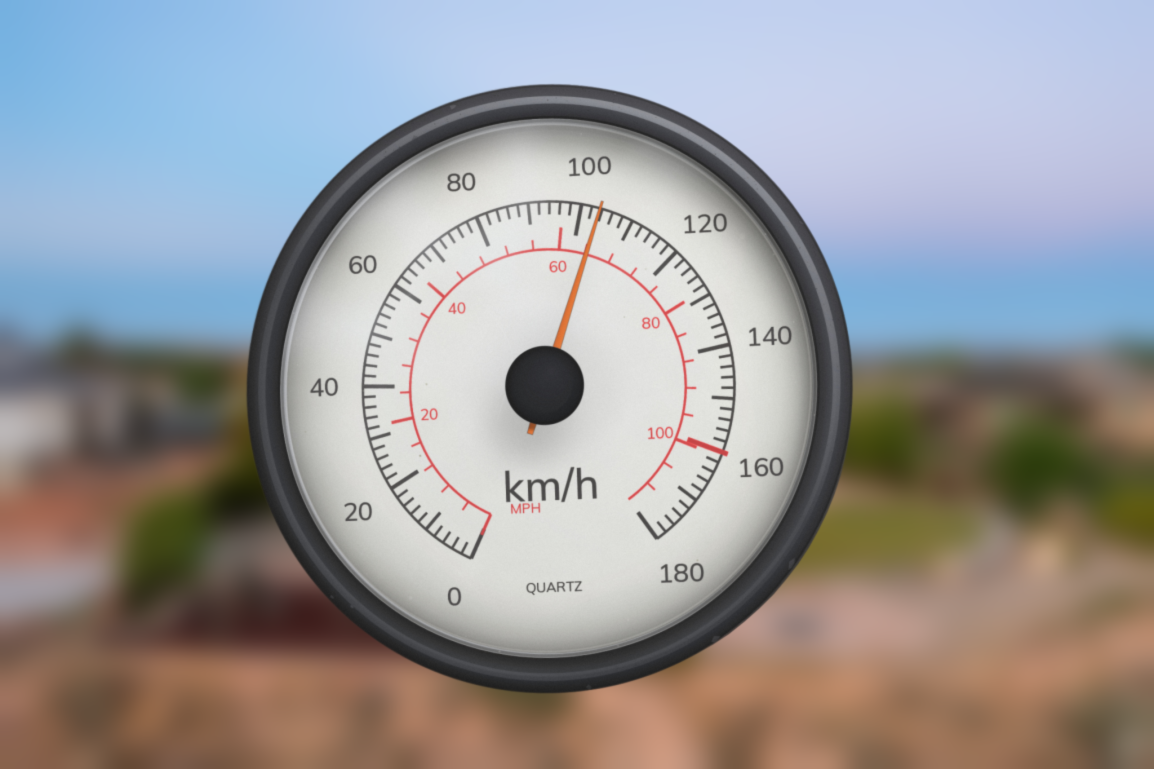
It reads value=104 unit=km/h
